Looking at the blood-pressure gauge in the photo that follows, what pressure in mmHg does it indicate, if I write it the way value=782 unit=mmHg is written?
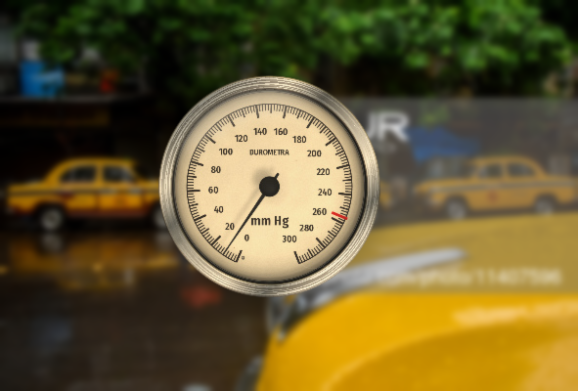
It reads value=10 unit=mmHg
